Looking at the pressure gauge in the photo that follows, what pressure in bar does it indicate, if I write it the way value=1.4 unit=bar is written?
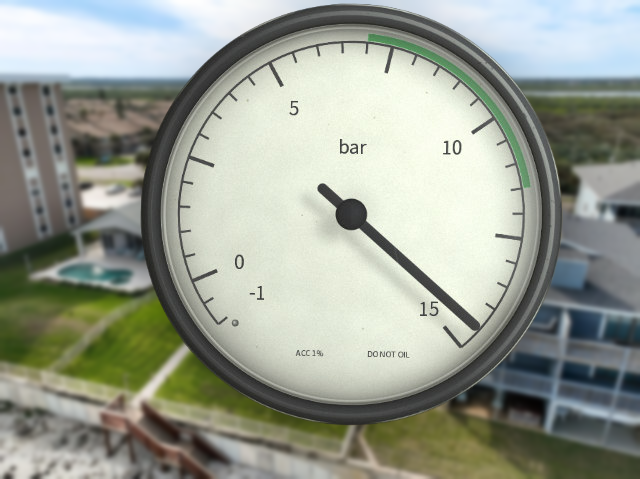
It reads value=14.5 unit=bar
